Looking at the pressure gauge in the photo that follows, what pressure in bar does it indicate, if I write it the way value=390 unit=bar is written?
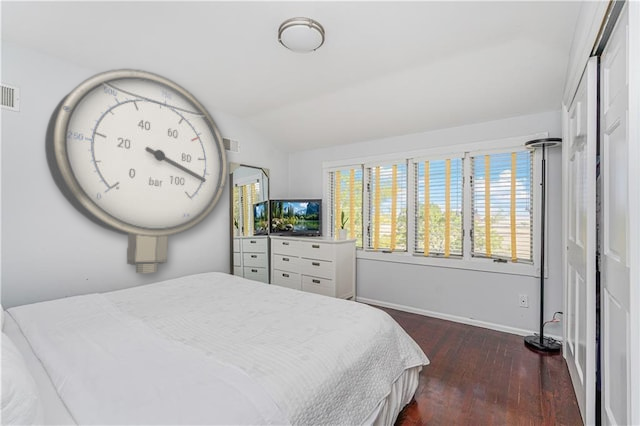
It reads value=90 unit=bar
